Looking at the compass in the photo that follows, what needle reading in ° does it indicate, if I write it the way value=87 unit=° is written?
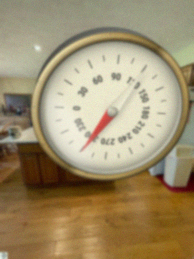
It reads value=300 unit=°
